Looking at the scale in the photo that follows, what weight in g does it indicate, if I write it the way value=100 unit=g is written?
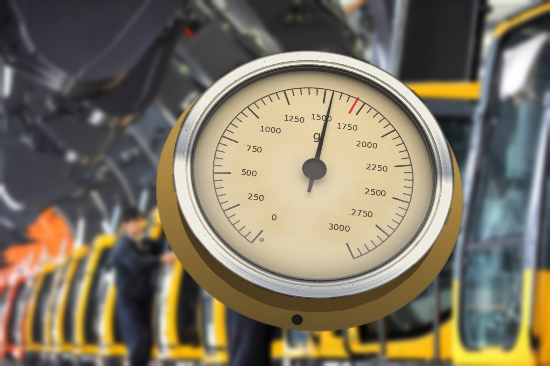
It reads value=1550 unit=g
